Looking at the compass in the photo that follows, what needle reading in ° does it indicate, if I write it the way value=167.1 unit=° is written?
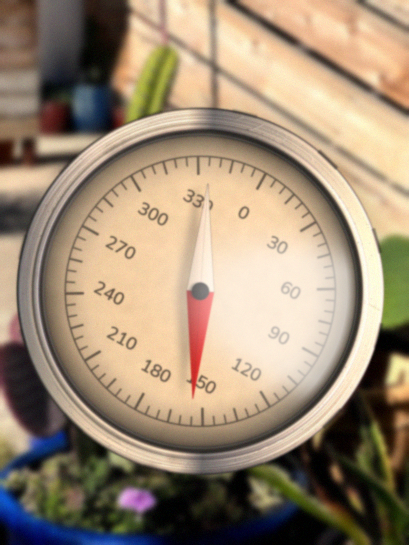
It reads value=155 unit=°
